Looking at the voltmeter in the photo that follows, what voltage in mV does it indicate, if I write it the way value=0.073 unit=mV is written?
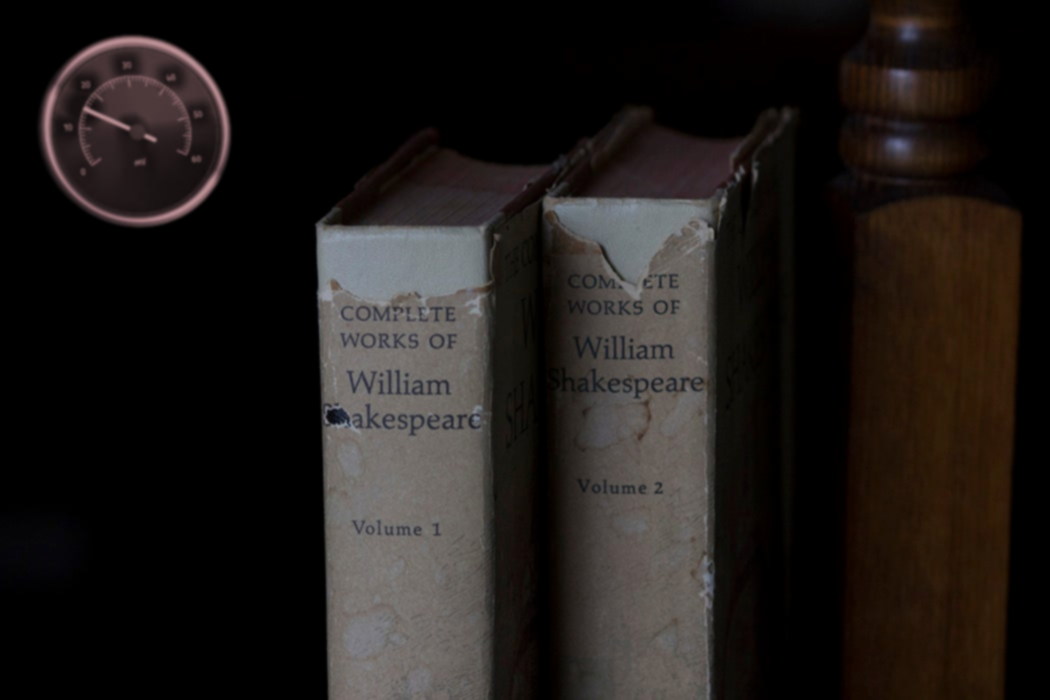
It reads value=15 unit=mV
